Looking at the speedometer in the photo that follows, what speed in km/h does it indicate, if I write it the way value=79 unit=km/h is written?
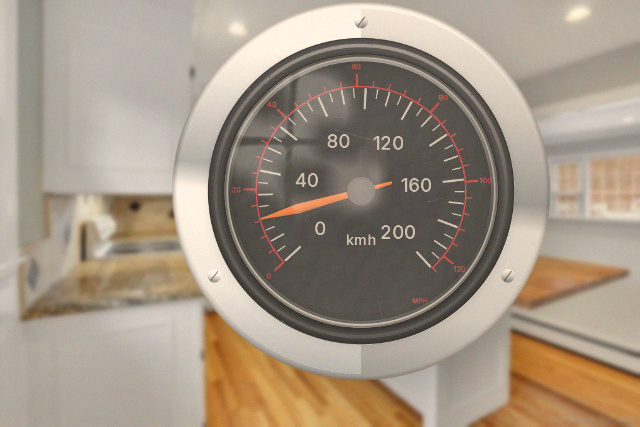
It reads value=20 unit=km/h
